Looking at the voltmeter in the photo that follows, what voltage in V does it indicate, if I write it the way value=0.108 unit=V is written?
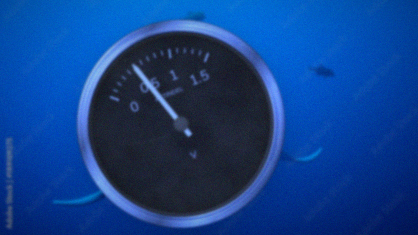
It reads value=0.5 unit=V
